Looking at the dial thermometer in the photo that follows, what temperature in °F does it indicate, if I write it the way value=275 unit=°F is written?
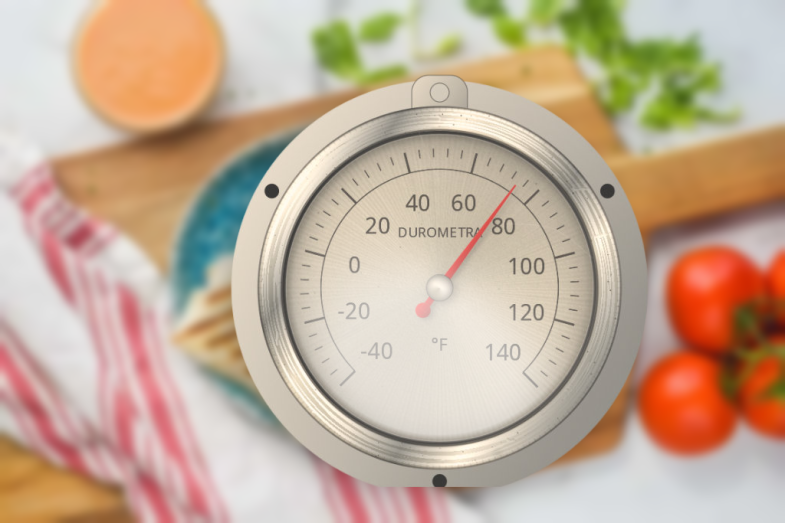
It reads value=74 unit=°F
